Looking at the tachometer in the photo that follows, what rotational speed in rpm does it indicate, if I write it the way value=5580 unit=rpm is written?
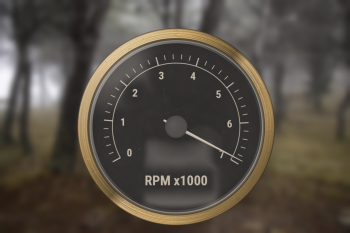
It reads value=6900 unit=rpm
